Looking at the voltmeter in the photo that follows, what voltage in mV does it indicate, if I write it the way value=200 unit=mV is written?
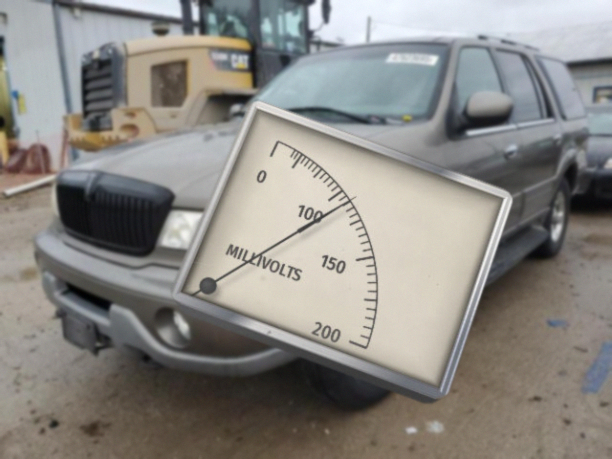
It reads value=110 unit=mV
